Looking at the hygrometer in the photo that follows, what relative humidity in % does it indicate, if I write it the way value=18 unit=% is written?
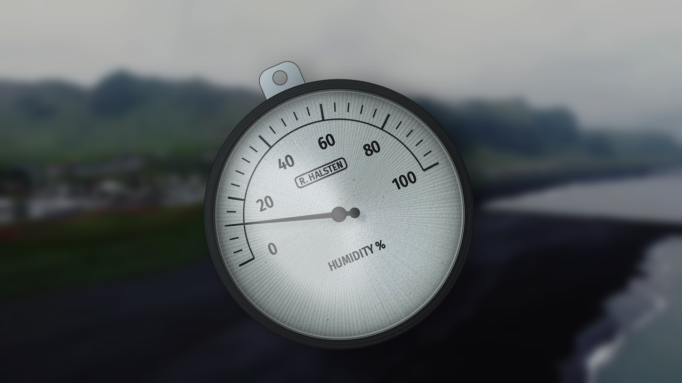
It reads value=12 unit=%
